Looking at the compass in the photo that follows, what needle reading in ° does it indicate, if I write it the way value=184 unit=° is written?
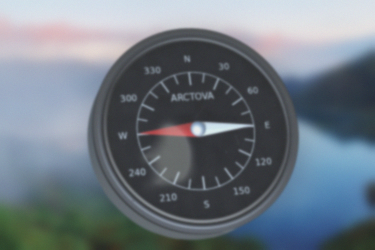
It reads value=270 unit=°
